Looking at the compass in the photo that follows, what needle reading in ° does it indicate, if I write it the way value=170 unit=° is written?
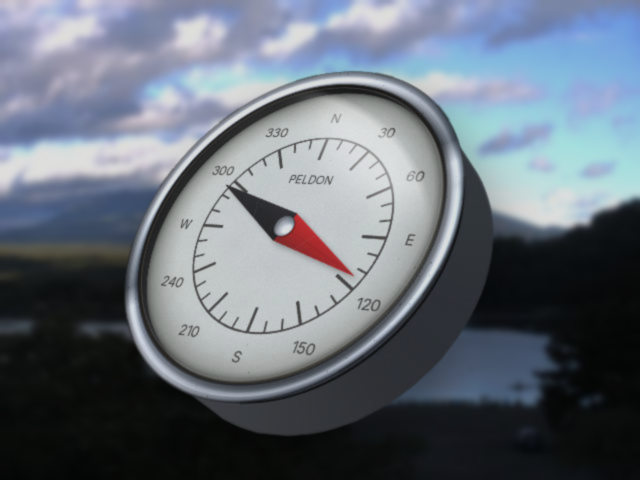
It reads value=115 unit=°
